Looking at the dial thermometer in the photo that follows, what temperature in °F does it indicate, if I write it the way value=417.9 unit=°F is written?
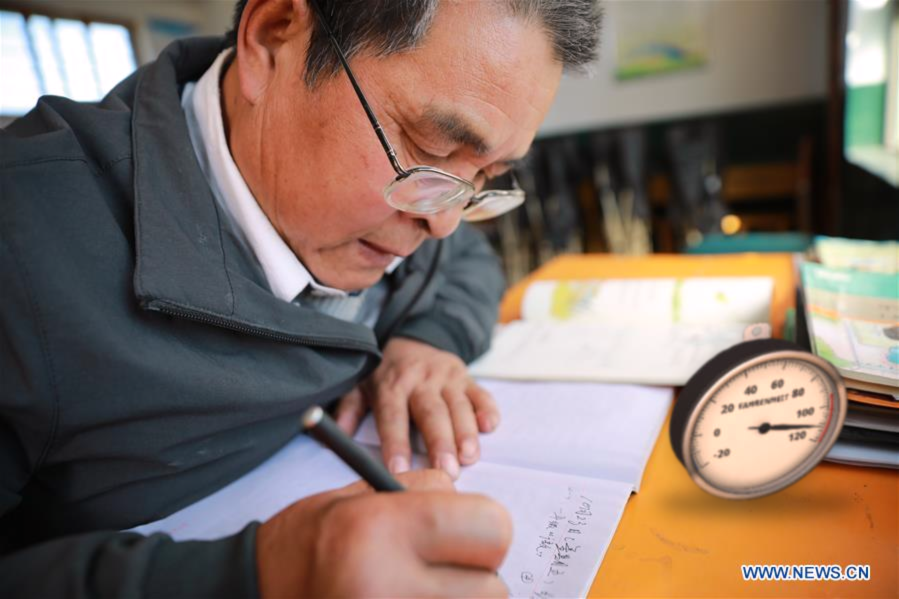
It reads value=110 unit=°F
